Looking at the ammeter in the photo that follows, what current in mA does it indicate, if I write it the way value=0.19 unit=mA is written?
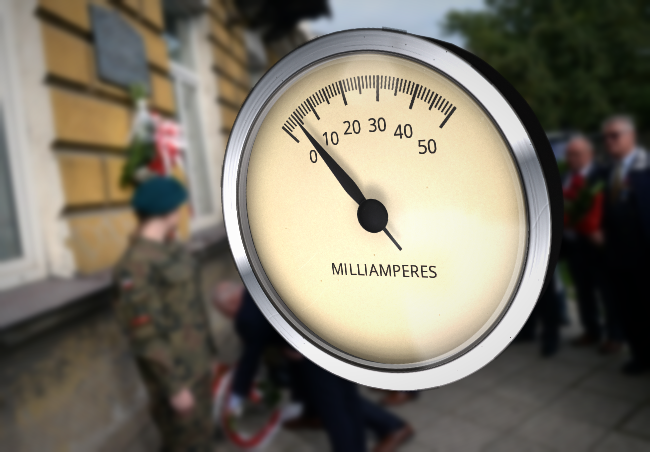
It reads value=5 unit=mA
